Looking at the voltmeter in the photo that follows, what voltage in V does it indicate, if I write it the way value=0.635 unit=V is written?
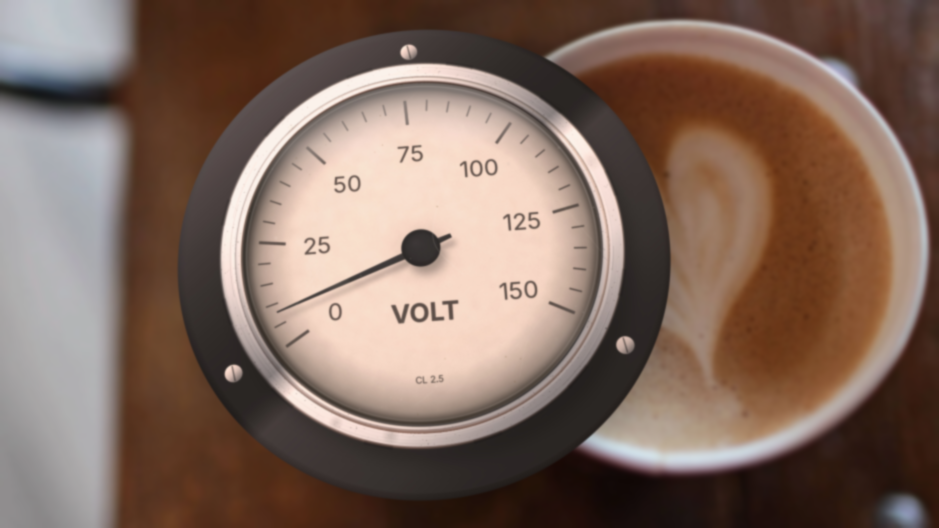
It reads value=7.5 unit=V
